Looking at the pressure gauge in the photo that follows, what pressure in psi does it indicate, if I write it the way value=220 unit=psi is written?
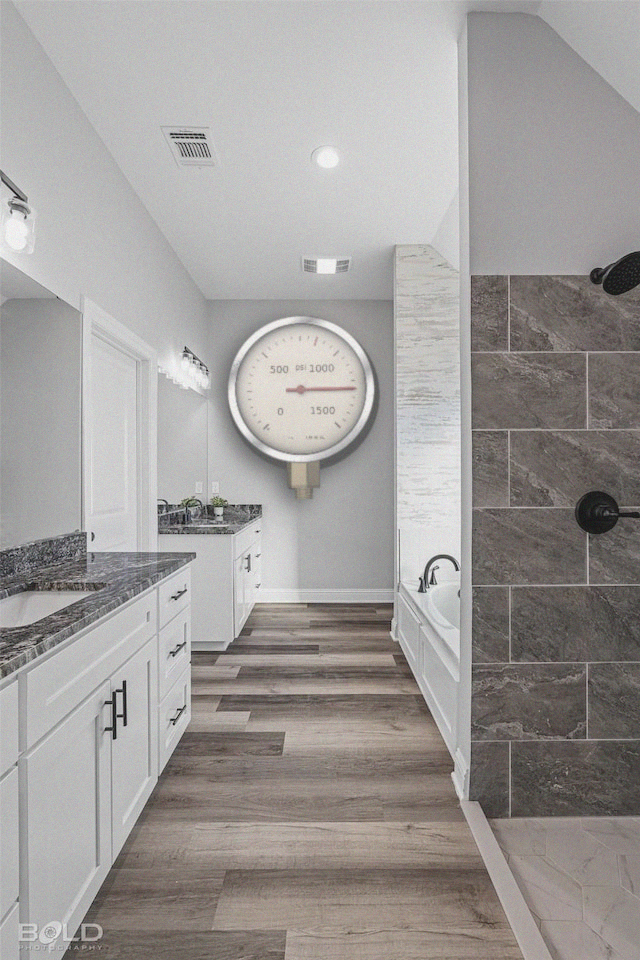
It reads value=1250 unit=psi
